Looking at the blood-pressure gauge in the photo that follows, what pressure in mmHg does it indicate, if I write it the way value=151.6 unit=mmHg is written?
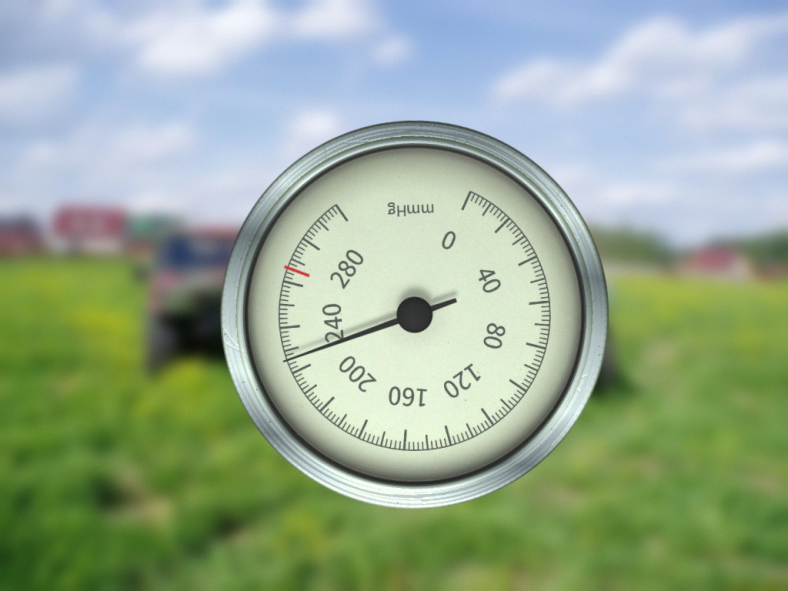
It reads value=226 unit=mmHg
